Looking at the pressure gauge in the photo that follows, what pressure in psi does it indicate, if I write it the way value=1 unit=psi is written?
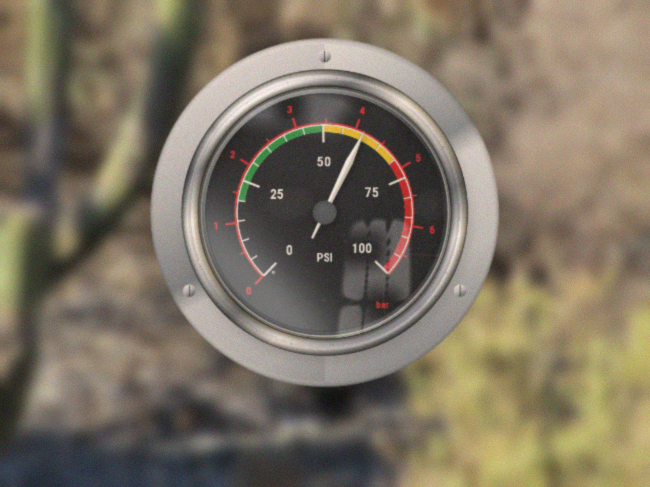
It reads value=60 unit=psi
